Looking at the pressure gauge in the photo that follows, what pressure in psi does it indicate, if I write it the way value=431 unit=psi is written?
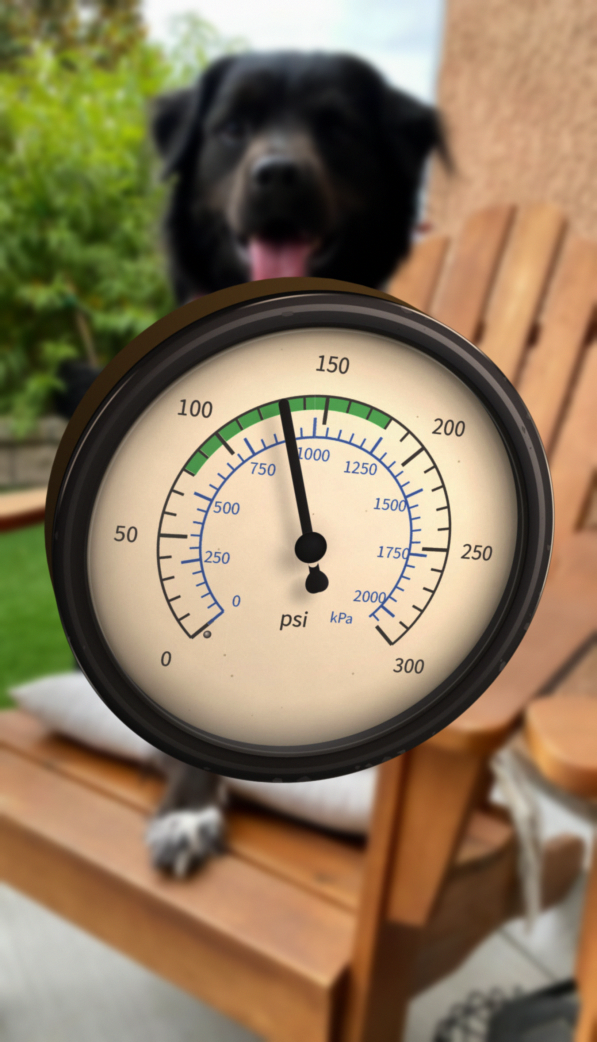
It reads value=130 unit=psi
